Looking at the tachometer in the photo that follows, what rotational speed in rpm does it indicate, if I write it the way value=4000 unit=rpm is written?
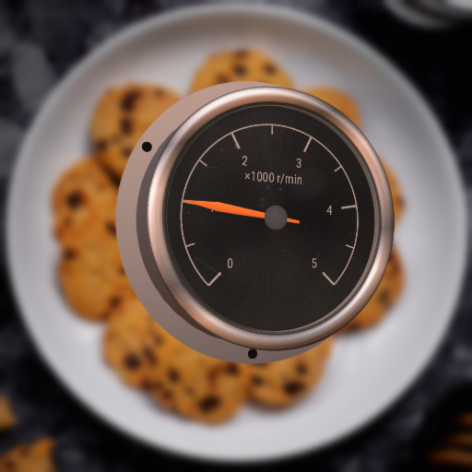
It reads value=1000 unit=rpm
